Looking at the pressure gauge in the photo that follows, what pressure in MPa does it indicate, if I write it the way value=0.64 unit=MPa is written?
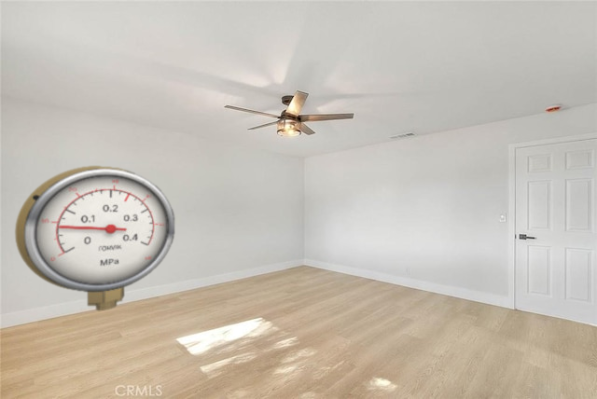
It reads value=0.06 unit=MPa
